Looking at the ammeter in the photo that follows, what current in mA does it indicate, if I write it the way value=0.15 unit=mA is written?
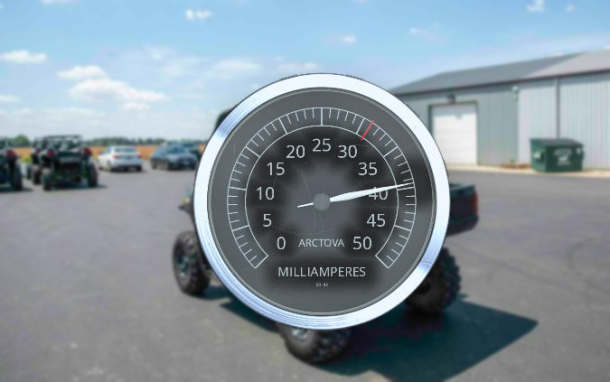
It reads value=39.5 unit=mA
